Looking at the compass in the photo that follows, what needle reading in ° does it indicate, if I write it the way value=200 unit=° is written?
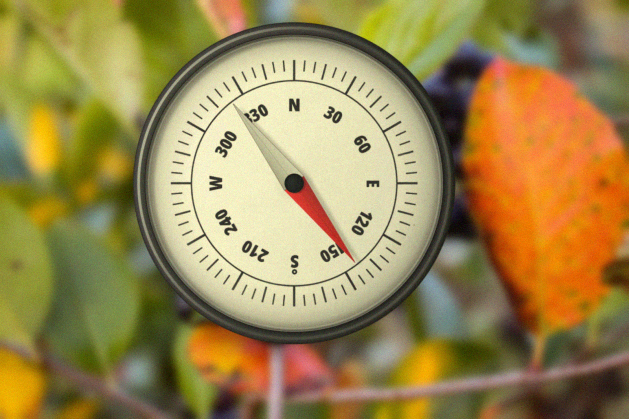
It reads value=142.5 unit=°
